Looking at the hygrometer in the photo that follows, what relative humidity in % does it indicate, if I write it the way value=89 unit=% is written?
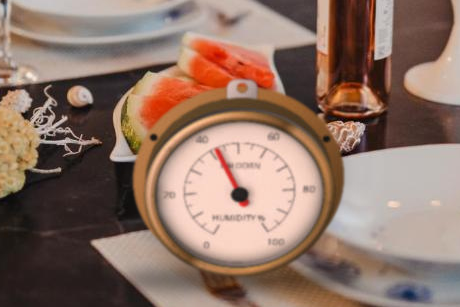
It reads value=42.5 unit=%
